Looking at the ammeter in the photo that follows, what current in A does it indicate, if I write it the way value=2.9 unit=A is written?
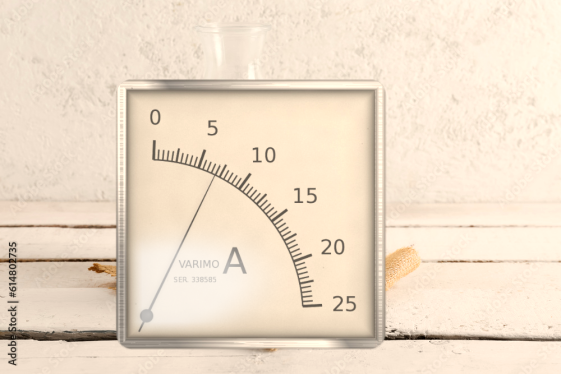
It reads value=7 unit=A
